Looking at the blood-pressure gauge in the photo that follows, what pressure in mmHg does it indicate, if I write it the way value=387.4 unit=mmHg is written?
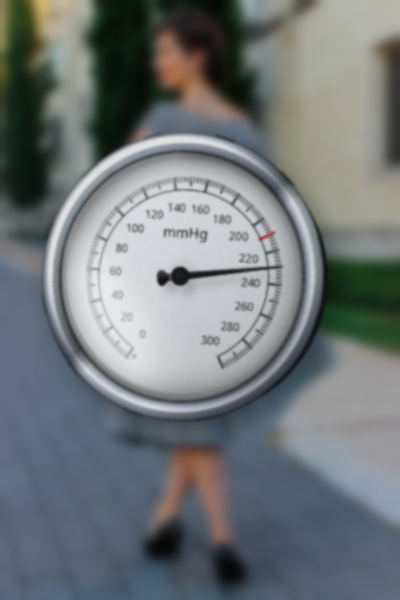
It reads value=230 unit=mmHg
